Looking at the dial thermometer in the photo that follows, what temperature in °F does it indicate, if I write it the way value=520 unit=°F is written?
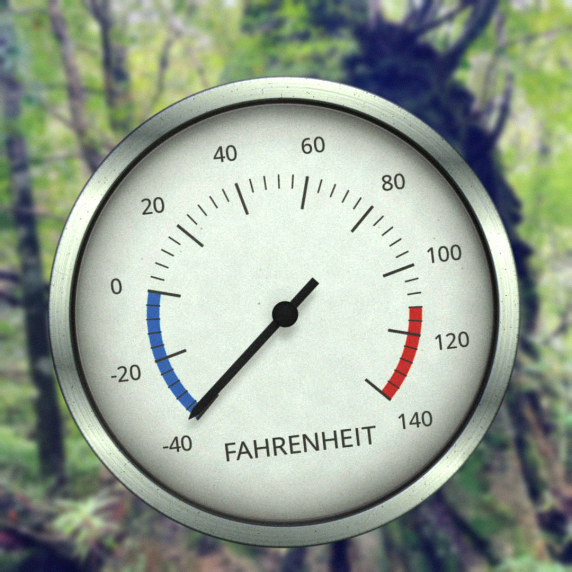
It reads value=-38 unit=°F
